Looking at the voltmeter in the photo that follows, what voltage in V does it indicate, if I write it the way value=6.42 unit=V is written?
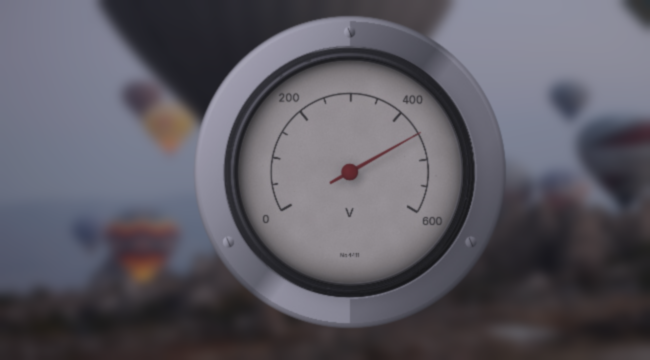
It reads value=450 unit=V
